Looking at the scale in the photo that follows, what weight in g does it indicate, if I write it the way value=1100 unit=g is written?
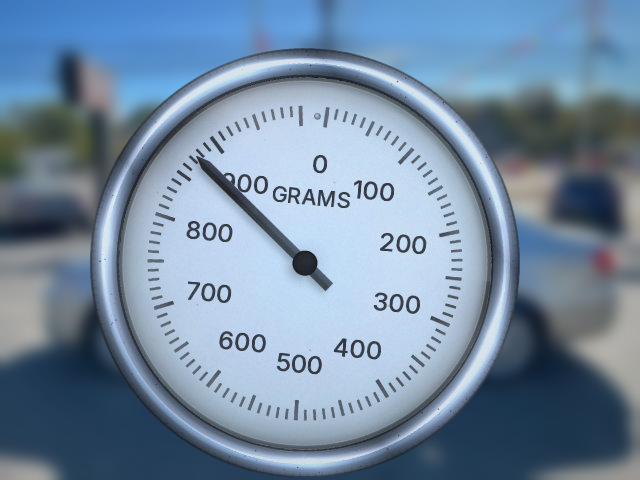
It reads value=875 unit=g
